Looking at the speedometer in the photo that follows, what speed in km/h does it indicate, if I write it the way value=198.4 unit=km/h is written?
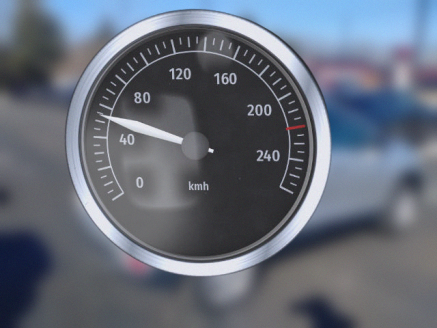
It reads value=55 unit=km/h
